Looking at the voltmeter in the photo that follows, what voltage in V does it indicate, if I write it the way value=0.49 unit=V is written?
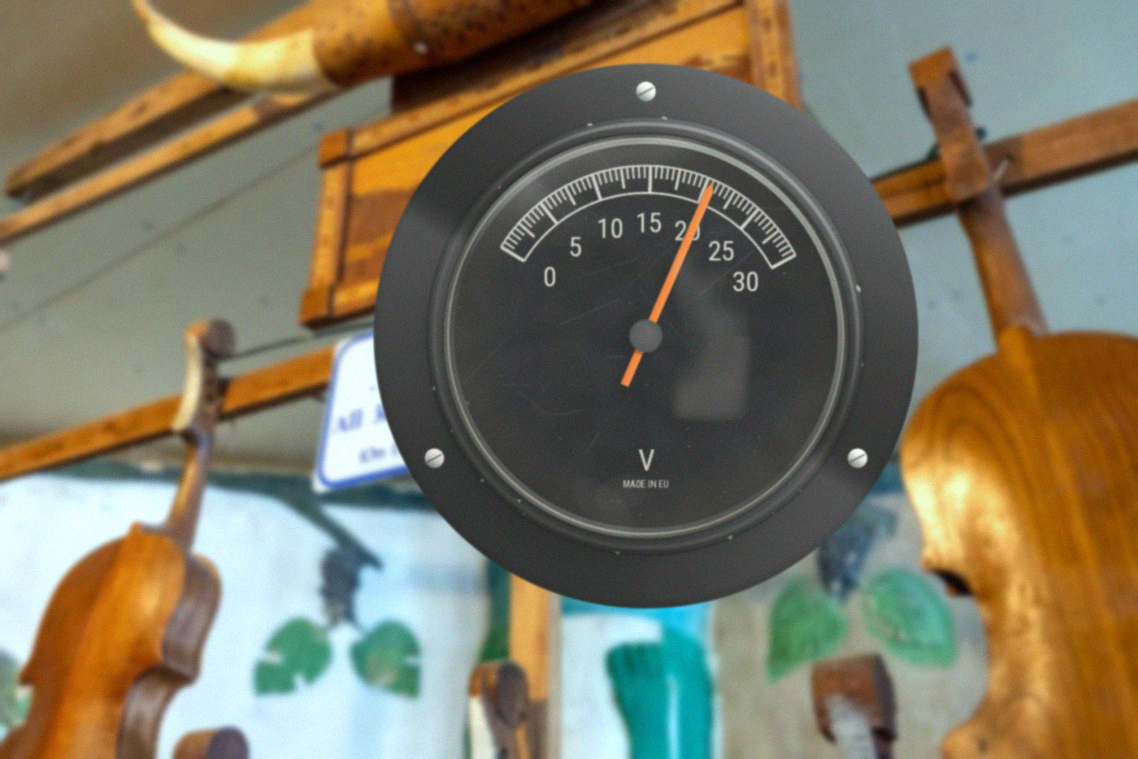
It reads value=20.5 unit=V
